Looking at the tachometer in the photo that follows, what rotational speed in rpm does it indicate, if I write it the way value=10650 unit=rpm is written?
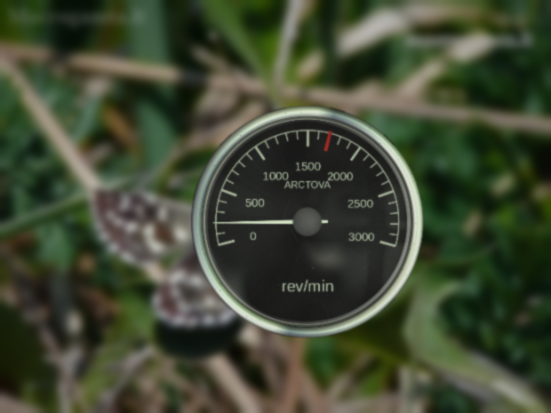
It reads value=200 unit=rpm
